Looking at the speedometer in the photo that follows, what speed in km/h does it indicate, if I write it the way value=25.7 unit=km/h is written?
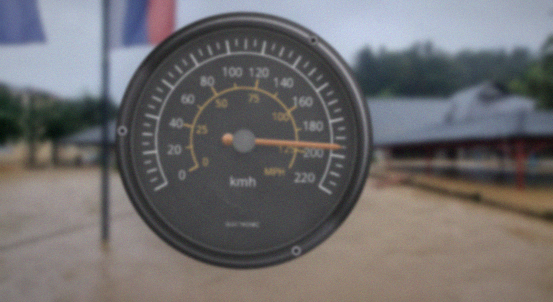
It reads value=195 unit=km/h
